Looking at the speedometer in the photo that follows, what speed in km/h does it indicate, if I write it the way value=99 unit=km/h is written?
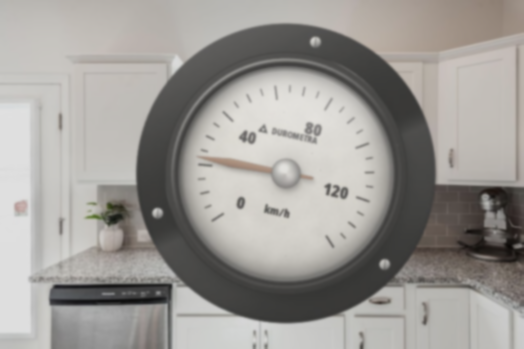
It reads value=22.5 unit=km/h
